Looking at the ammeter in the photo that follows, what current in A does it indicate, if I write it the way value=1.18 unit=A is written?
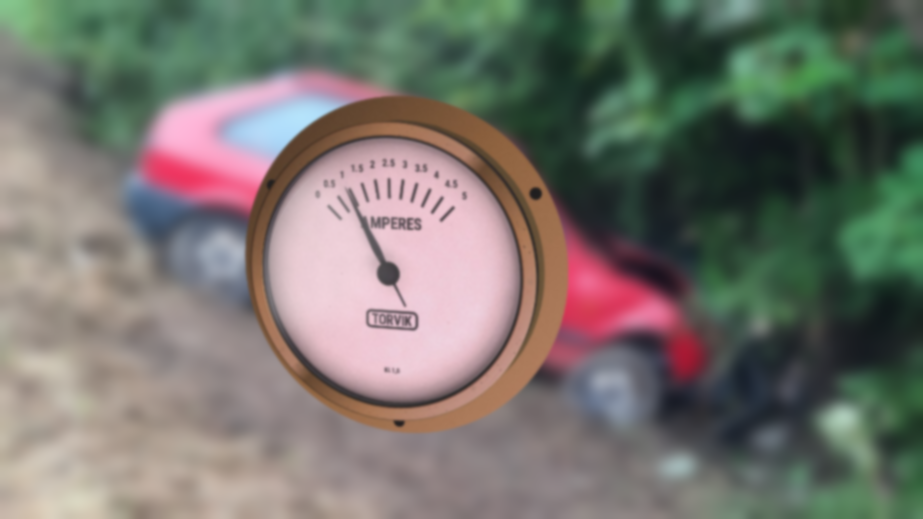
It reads value=1 unit=A
